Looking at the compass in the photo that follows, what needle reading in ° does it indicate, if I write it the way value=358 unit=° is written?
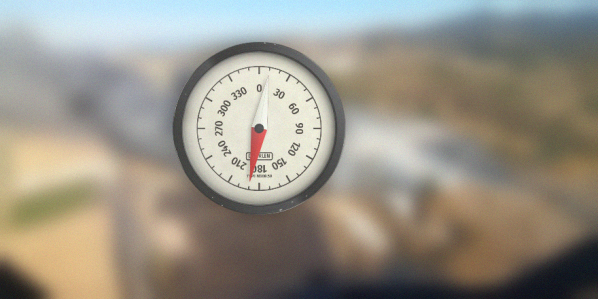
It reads value=190 unit=°
